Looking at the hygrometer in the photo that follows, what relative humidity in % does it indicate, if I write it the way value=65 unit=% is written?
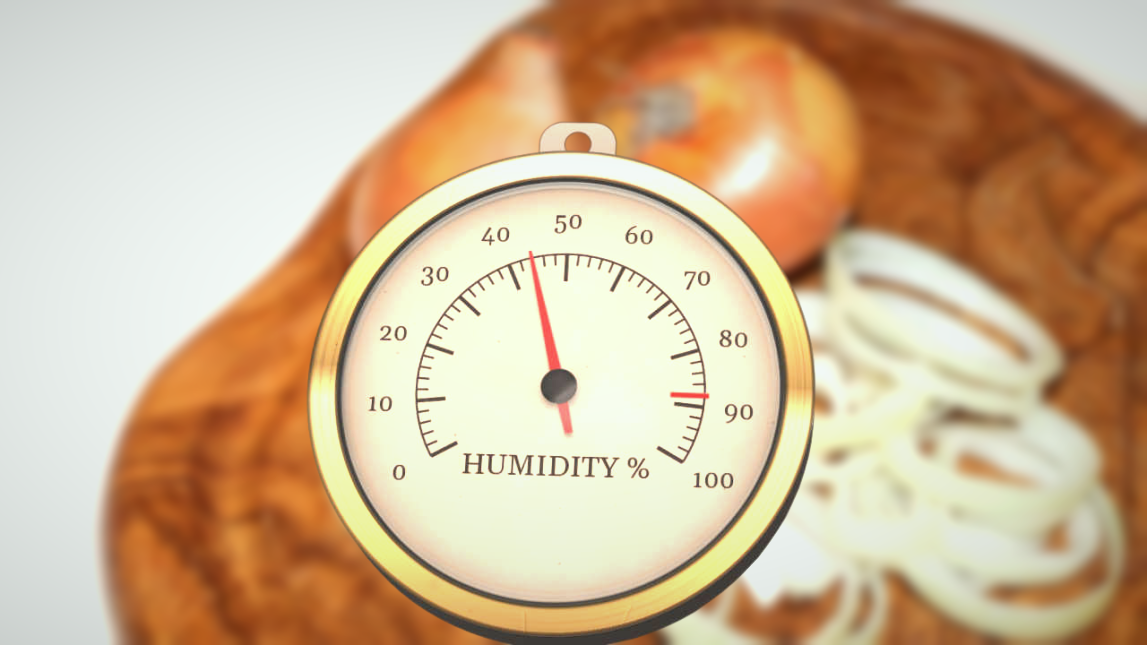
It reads value=44 unit=%
